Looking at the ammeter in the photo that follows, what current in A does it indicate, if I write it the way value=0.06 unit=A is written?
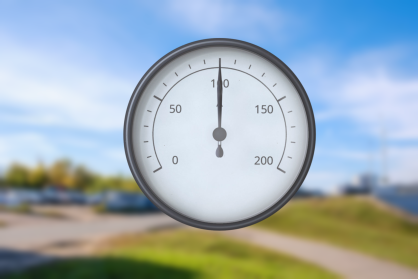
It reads value=100 unit=A
